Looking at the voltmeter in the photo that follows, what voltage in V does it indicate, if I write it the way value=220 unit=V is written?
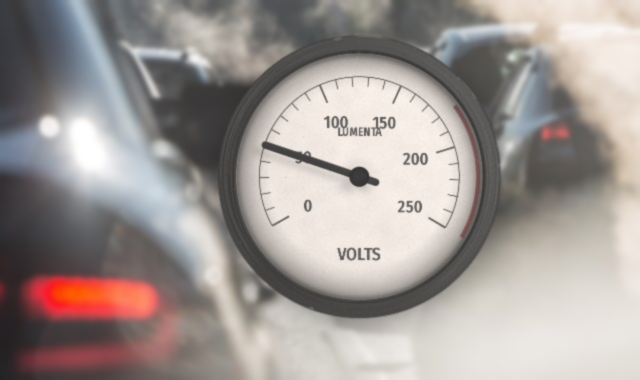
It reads value=50 unit=V
